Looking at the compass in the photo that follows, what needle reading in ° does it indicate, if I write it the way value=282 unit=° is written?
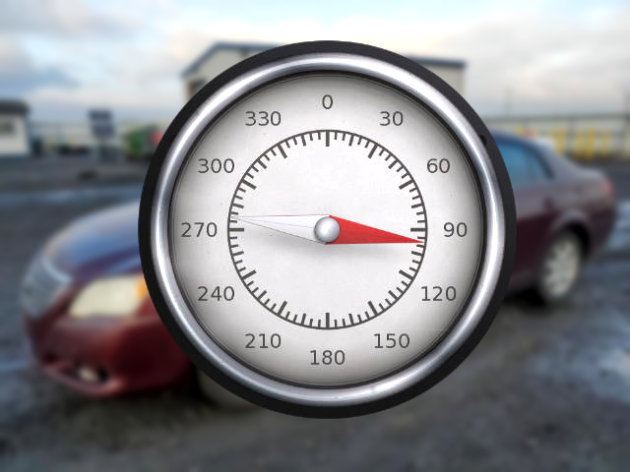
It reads value=97.5 unit=°
